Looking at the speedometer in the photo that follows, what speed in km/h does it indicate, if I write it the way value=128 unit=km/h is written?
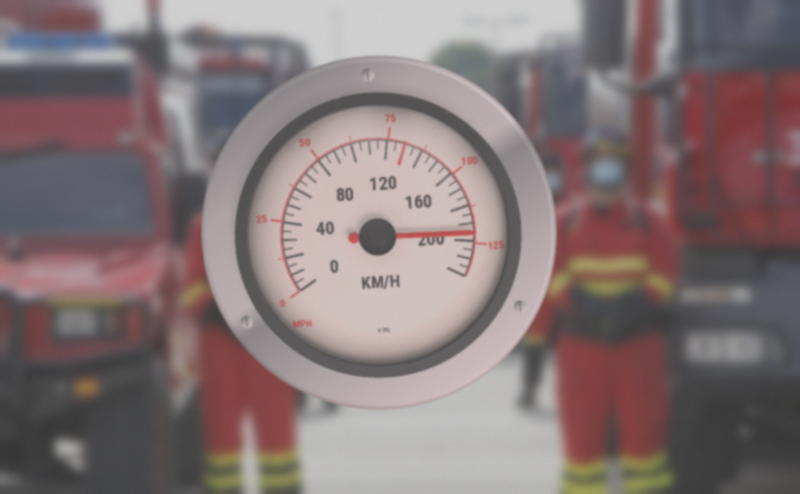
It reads value=195 unit=km/h
